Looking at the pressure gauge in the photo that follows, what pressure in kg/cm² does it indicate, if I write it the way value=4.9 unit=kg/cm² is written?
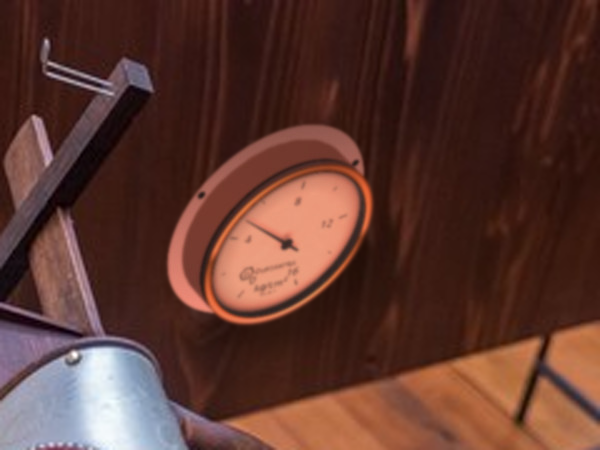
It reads value=5 unit=kg/cm²
